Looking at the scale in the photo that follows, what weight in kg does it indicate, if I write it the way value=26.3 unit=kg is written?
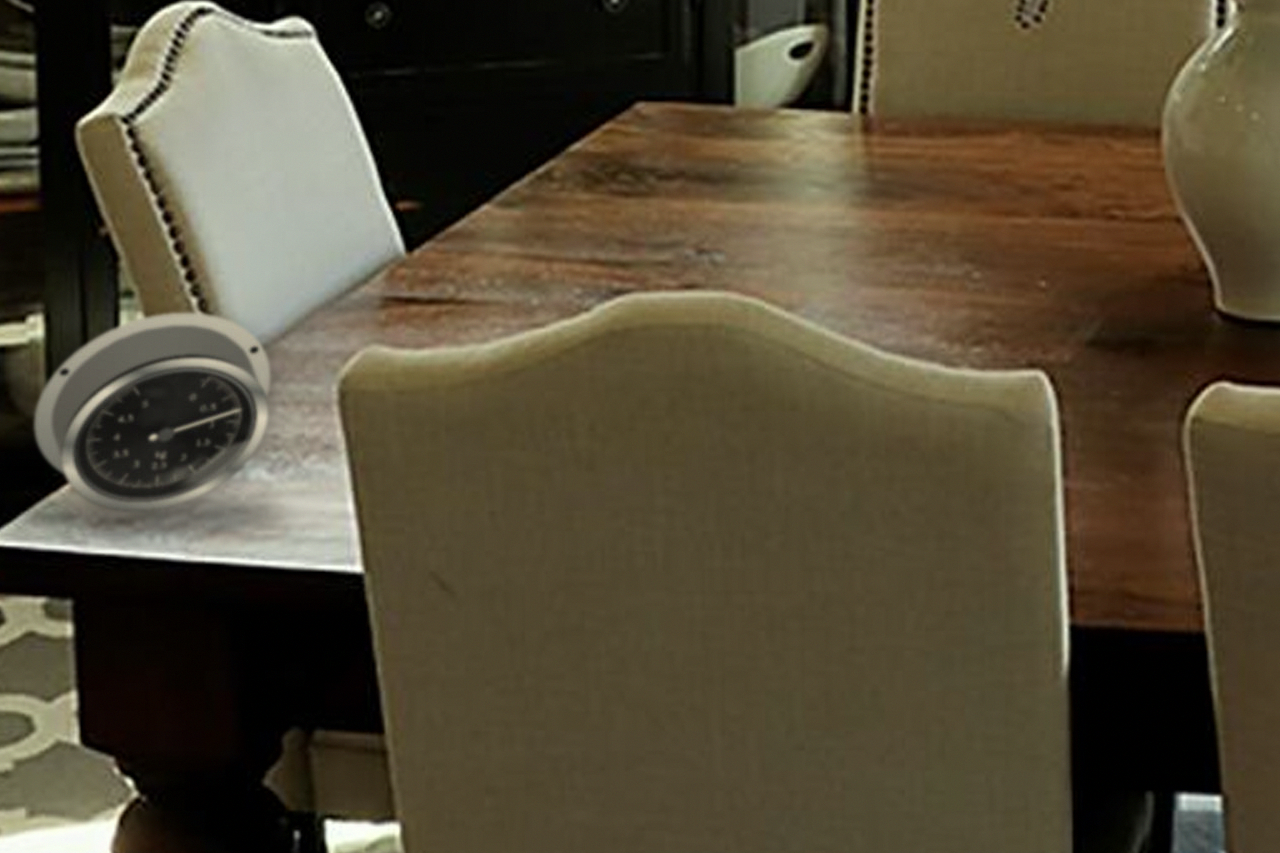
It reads value=0.75 unit=kg
